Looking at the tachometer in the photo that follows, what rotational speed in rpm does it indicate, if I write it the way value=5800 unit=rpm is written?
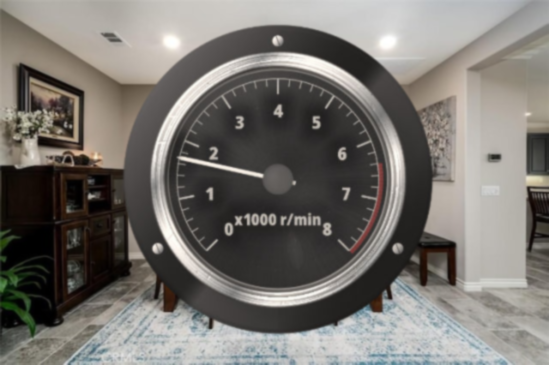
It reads value=1700 unit=rpm
